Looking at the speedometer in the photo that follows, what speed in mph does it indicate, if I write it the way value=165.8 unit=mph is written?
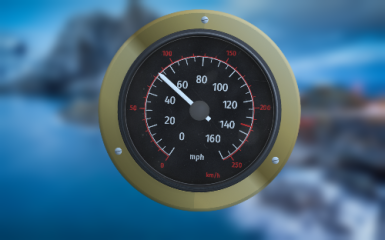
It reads value=52.5 unit=mph
